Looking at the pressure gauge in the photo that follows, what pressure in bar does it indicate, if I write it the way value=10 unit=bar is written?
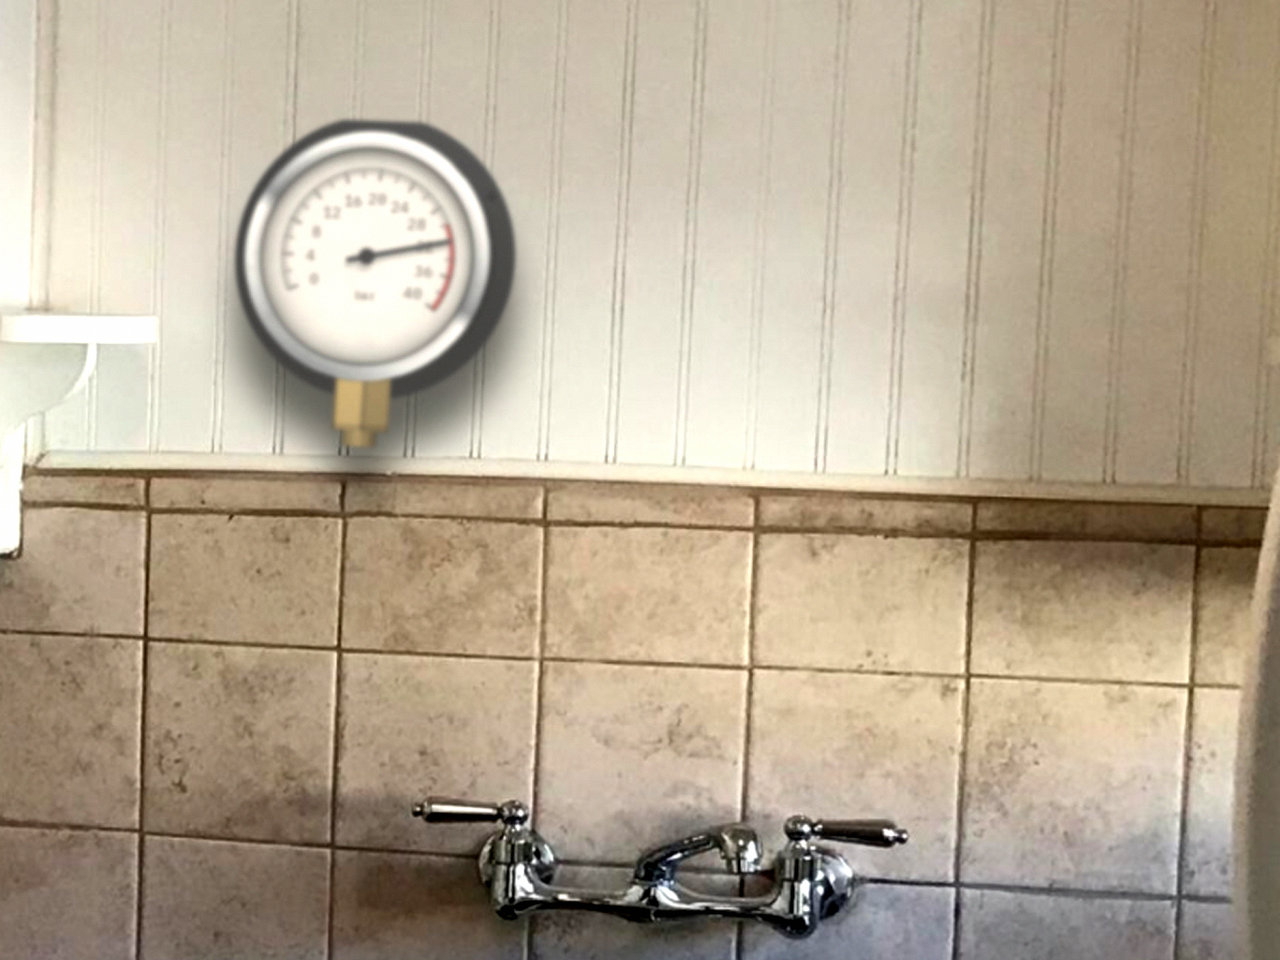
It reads value=32 unit=bar
